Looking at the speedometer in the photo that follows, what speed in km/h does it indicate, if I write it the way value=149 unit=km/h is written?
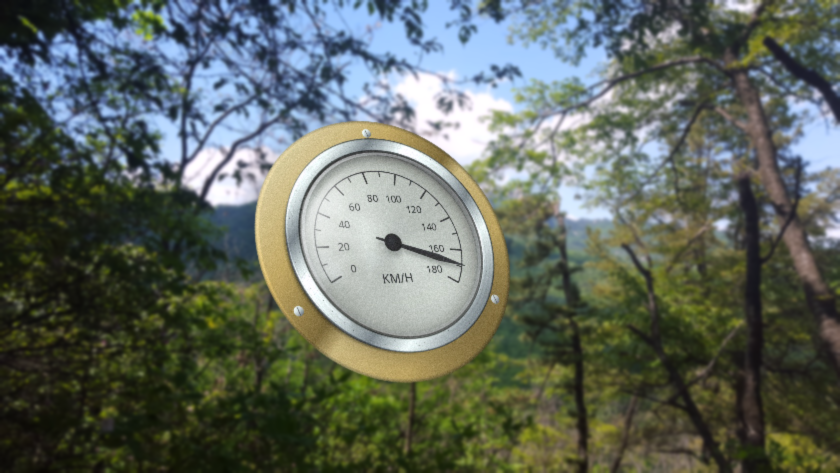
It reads value=170 unit=km/h
